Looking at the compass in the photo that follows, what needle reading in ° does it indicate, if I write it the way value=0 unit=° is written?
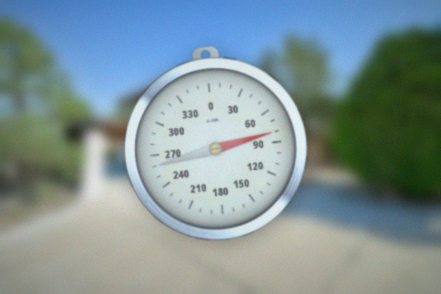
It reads value=80 unit=°
